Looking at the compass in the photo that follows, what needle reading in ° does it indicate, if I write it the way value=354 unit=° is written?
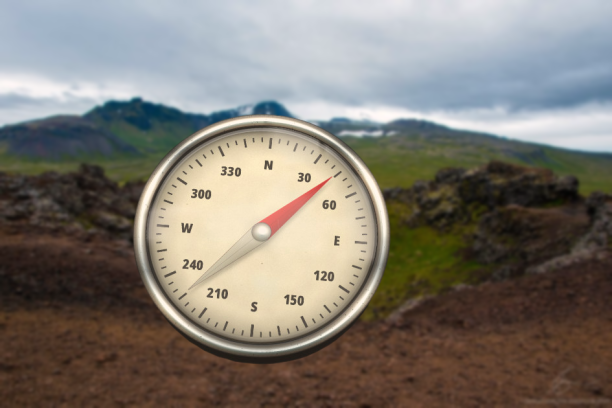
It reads value=45 unit=°
